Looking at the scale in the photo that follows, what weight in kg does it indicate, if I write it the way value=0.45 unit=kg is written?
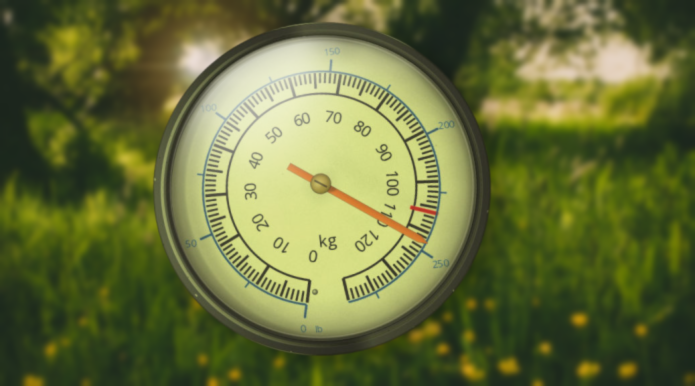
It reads value=112 unit=kg
